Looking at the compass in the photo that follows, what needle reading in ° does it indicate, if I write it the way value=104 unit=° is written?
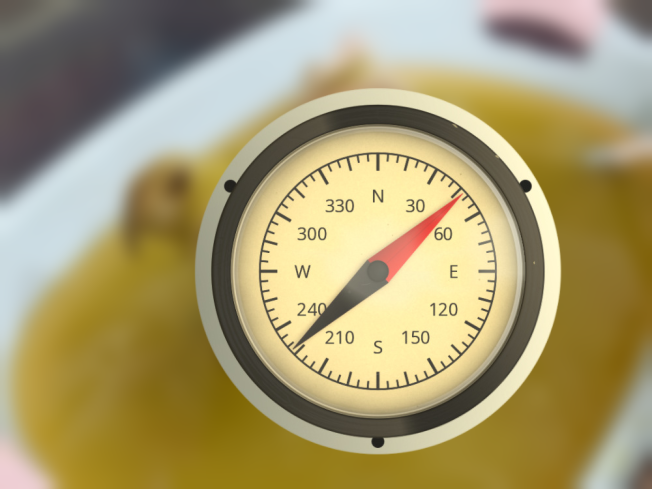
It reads value=47.5 unit=°
